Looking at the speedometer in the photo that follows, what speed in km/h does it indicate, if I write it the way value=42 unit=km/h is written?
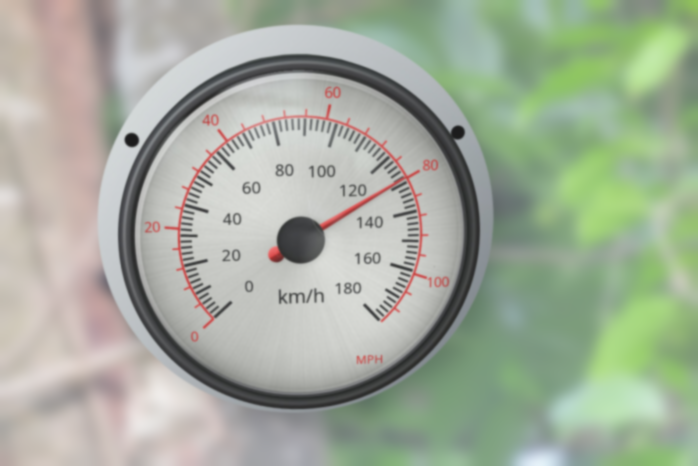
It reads value=128 unit=km/h
